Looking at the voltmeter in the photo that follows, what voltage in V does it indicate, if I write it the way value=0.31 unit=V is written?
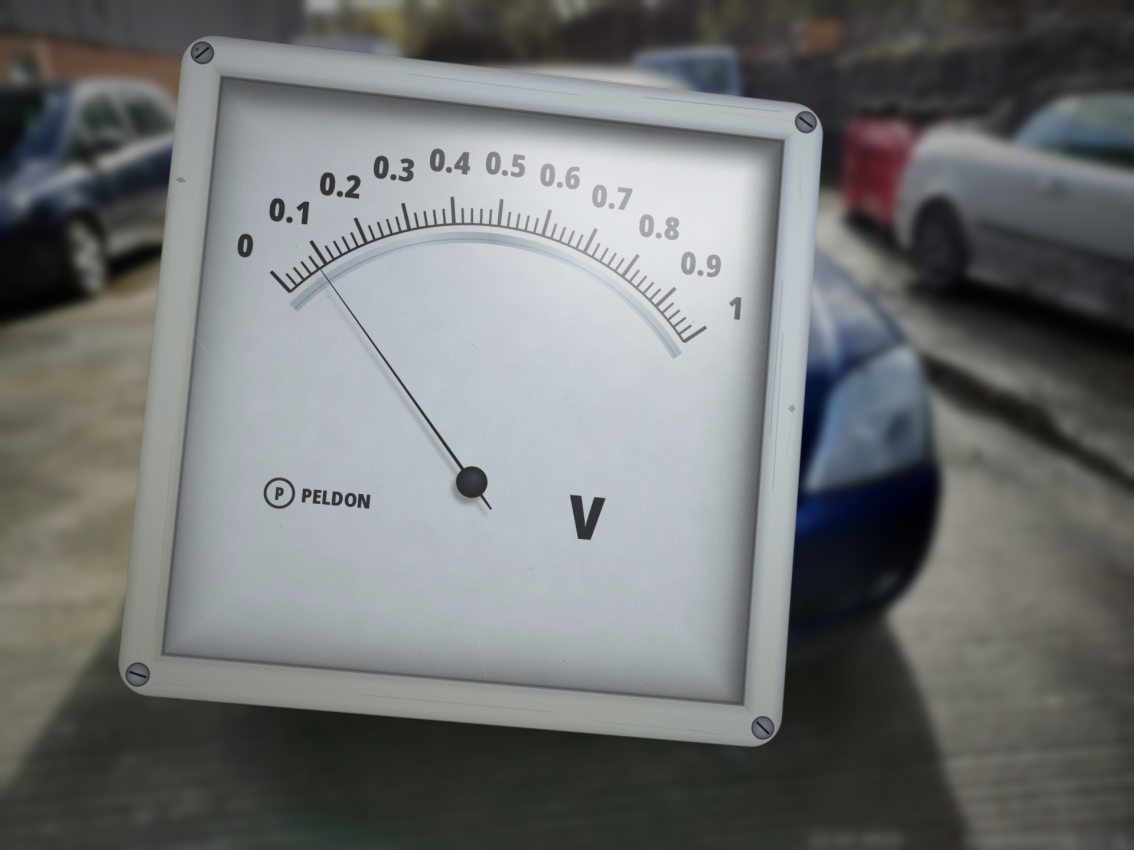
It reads value=0.08 unit=V
